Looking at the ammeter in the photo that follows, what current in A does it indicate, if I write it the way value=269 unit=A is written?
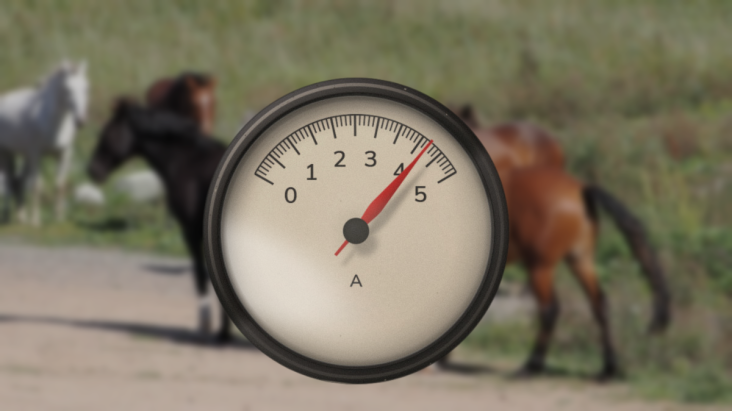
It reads value=4.2 unit=A
